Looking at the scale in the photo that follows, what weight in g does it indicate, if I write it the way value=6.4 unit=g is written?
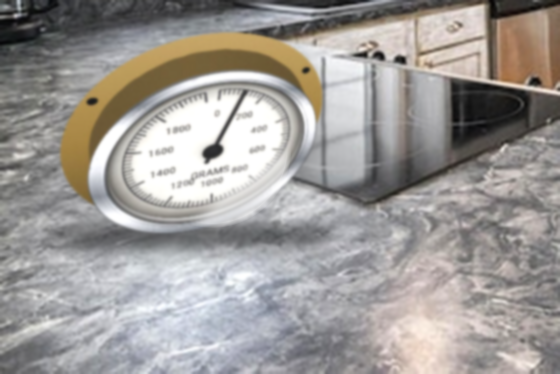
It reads value=100 unit=g
